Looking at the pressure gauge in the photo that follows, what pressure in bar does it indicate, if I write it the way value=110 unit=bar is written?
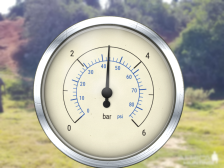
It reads value=3 unit=bar
